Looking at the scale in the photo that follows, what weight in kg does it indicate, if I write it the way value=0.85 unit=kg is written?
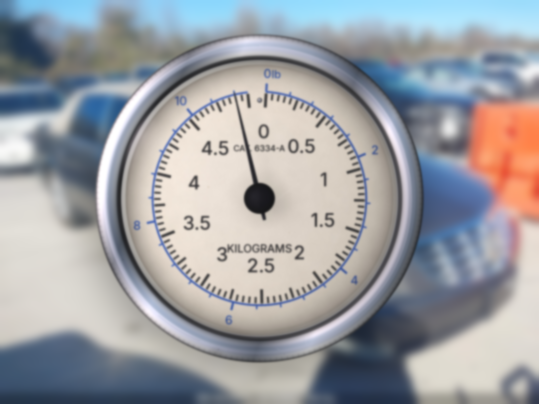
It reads value=4.9 unit=kg
